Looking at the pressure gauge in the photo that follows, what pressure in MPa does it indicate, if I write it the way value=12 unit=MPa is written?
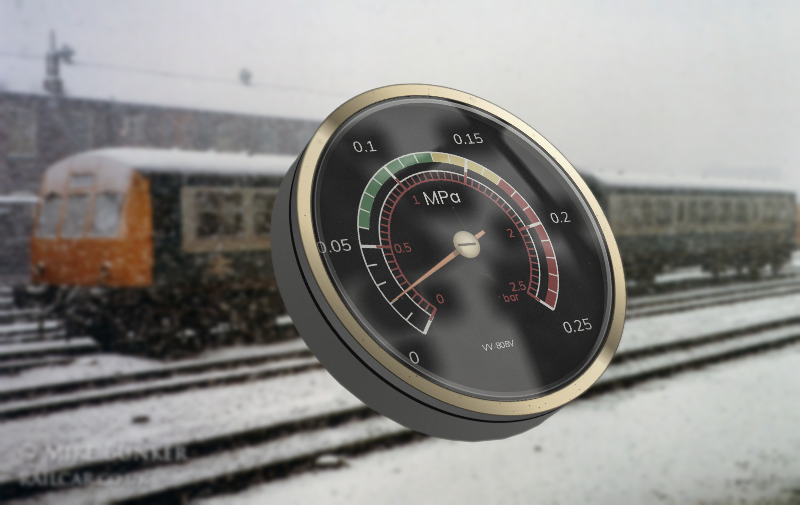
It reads value=0.02 unit=MPa
